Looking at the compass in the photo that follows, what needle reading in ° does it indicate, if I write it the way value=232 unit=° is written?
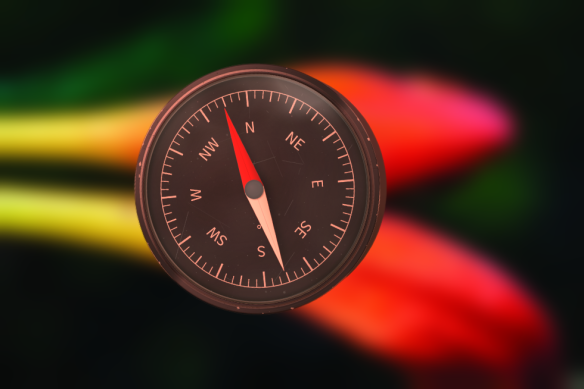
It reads value=345 unit=°
